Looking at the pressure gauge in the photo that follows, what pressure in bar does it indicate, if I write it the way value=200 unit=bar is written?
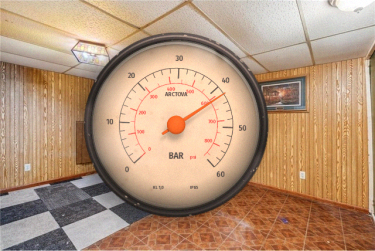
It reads value=42 unit=bar
